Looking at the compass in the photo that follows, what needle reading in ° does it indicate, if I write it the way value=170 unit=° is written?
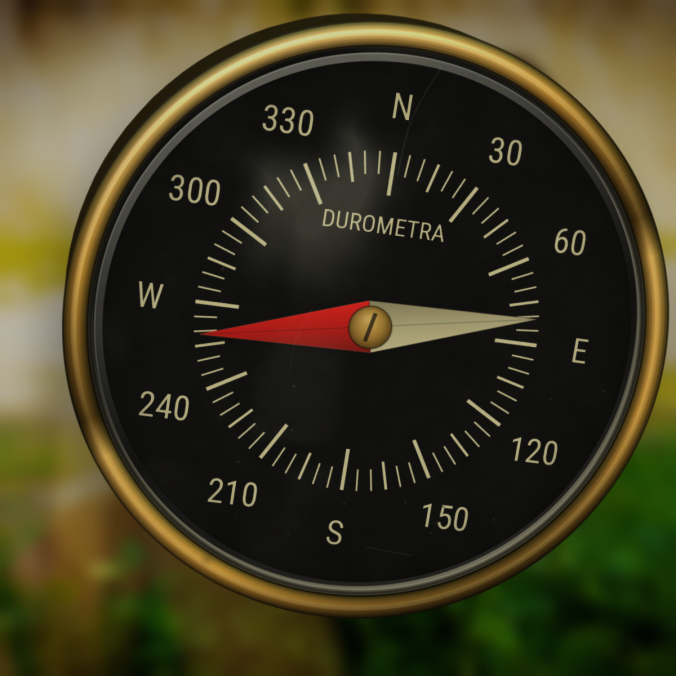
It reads value=260 unit=°
